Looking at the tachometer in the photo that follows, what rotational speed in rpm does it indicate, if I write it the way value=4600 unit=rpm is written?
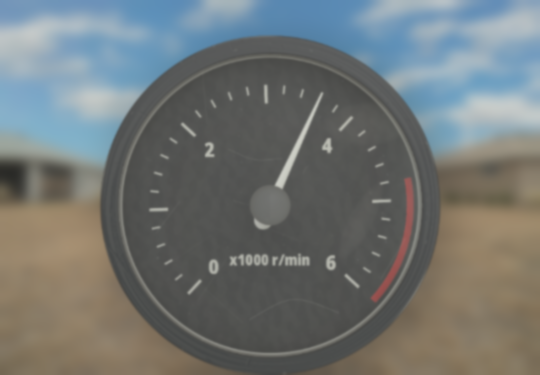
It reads value=3600 unit=rpm
